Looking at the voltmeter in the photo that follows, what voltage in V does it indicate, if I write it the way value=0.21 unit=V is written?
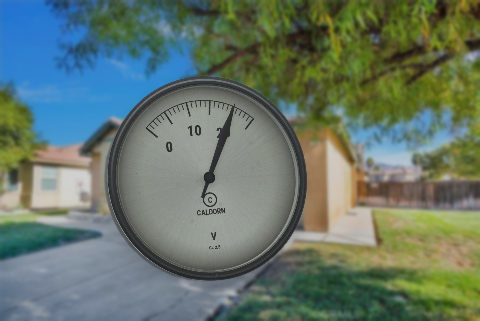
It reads value=20 unit=V
